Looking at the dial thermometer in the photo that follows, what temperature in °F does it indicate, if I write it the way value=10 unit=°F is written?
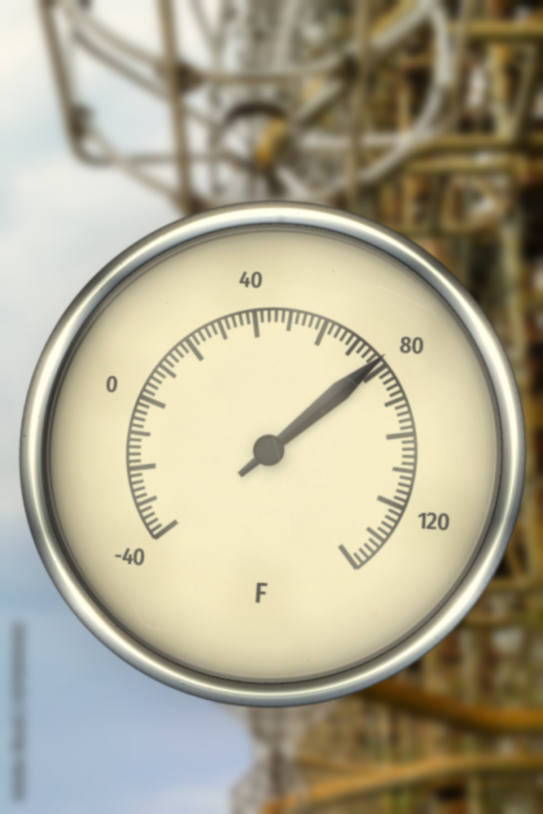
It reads value=78 unit=°F
